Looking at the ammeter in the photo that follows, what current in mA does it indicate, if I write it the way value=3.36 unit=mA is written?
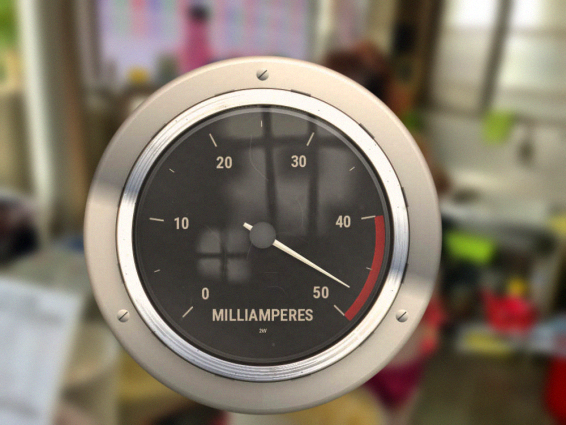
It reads value=47.5 unit=mA
